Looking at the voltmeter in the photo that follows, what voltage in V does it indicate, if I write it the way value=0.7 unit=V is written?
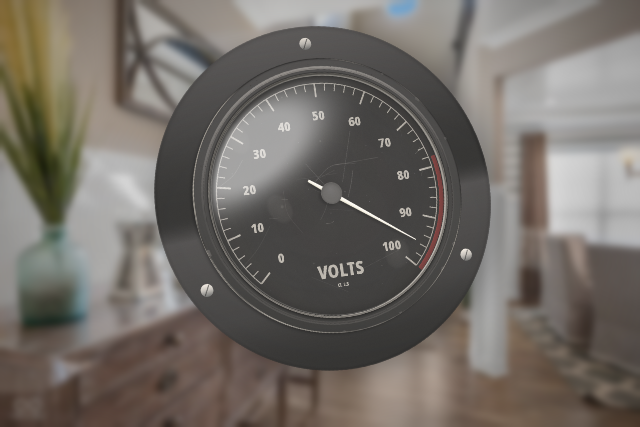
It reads value=96 unit=V
